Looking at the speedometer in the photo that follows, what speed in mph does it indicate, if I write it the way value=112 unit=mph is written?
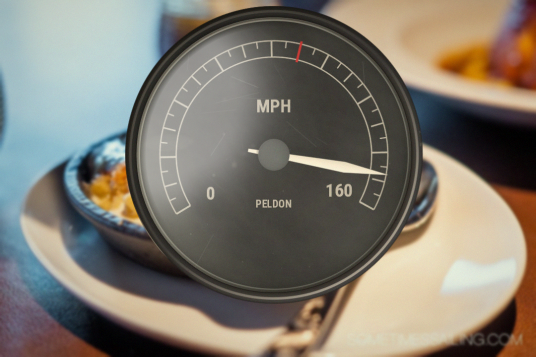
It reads value=147.5 unit=mph
